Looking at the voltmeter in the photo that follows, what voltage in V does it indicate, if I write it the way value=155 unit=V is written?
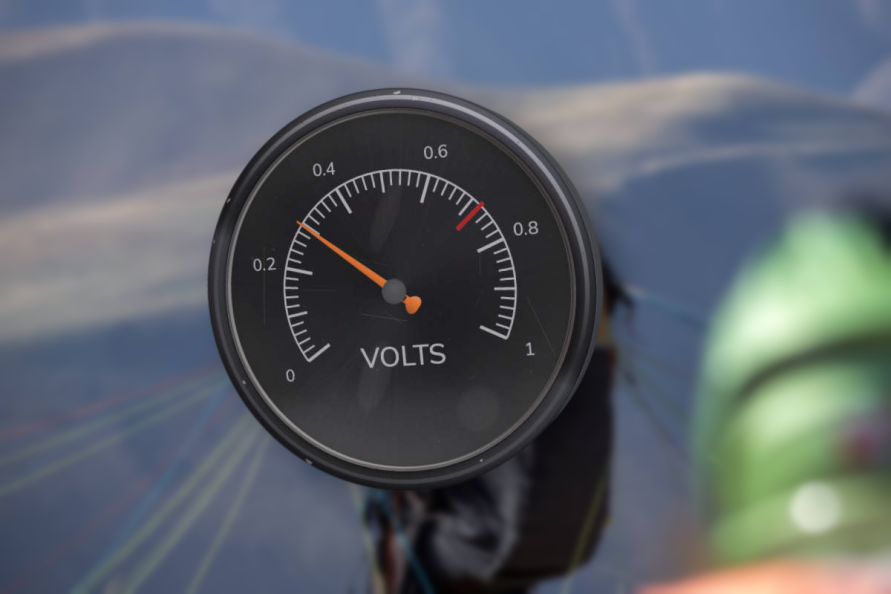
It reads value=0.3 unit=V
